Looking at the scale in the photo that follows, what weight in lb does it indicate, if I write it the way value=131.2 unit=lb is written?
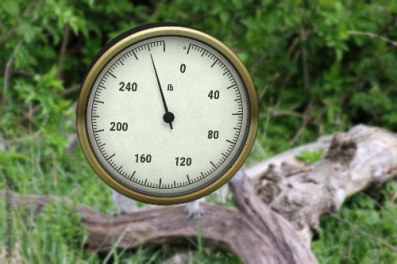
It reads value=270 unit=lb
